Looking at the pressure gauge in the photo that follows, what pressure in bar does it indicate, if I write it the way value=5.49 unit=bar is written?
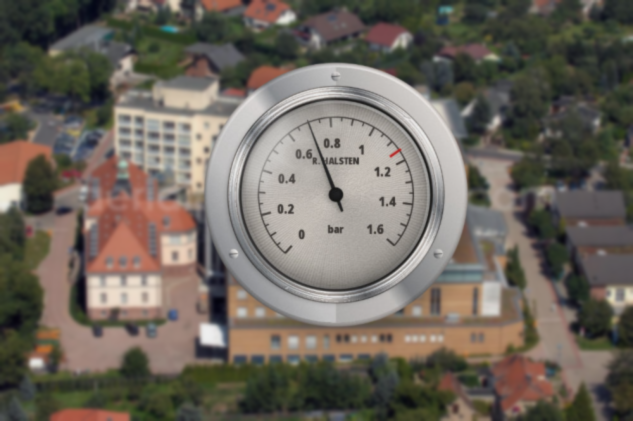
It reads value=0.7 unit=bar
